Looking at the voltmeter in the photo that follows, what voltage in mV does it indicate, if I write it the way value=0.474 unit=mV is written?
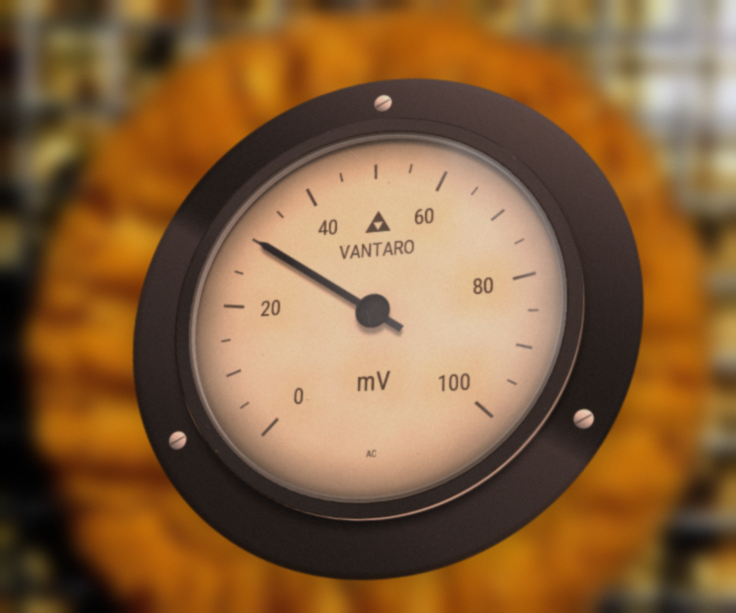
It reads value=30 unit=mV
